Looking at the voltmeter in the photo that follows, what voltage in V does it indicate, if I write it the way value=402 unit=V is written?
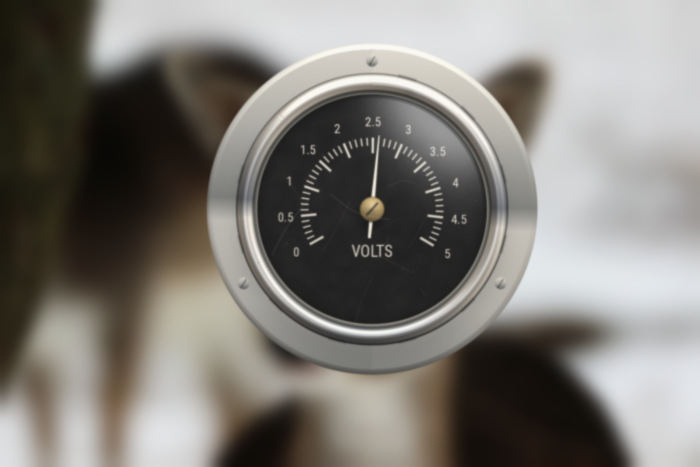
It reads value=2.6 unit=V
